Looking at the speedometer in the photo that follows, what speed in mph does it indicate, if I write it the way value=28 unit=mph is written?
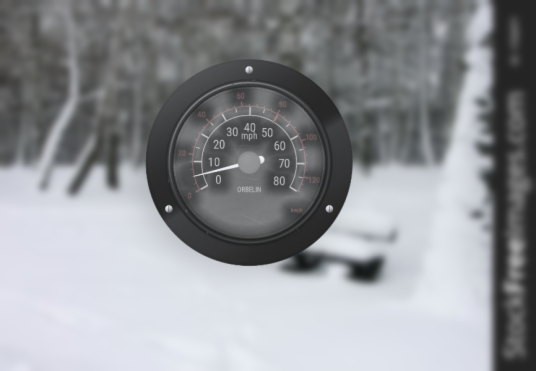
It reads value=5 unit=mph
